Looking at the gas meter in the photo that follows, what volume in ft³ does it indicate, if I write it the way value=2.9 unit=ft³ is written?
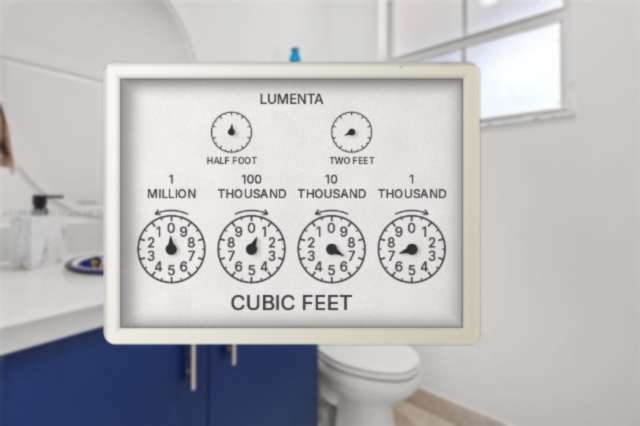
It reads value=6700 unit=ft³
